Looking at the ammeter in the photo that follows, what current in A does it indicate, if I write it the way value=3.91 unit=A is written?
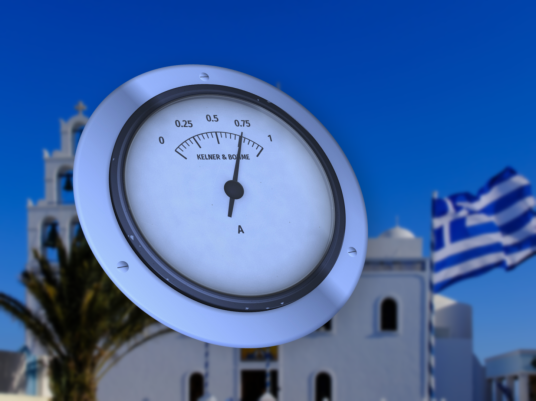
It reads value=0.75 unit=A
